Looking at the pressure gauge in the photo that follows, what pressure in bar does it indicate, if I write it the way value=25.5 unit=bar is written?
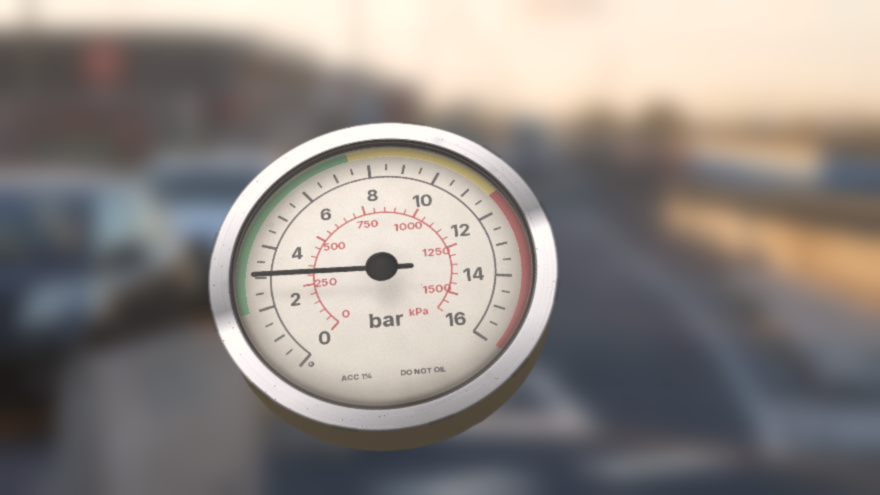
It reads value=3 unit=bar
